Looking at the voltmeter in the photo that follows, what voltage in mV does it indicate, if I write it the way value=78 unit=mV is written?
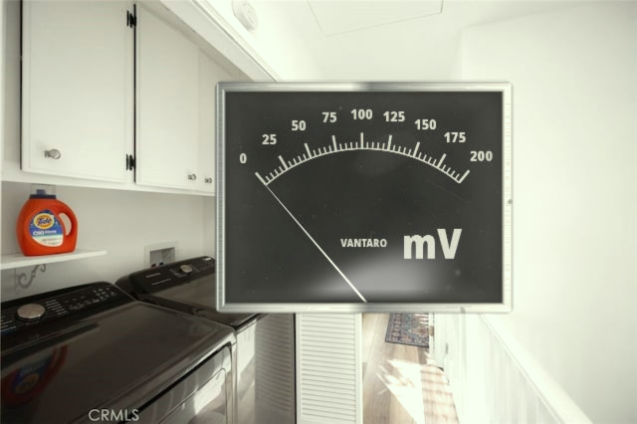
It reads value=0 unit=mV
